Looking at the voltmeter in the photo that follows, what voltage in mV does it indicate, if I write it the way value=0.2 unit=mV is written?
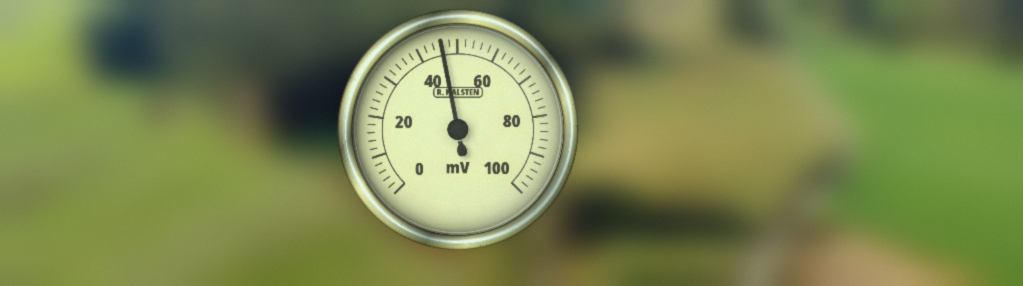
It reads value=46 unit=mV
